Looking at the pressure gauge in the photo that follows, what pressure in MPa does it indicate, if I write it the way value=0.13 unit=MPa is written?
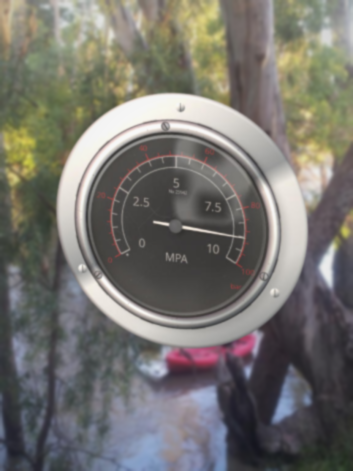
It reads value=9 unit=MPa
